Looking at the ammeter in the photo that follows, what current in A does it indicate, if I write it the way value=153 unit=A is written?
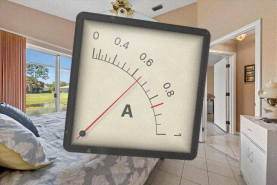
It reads value=0.65 unit=A
